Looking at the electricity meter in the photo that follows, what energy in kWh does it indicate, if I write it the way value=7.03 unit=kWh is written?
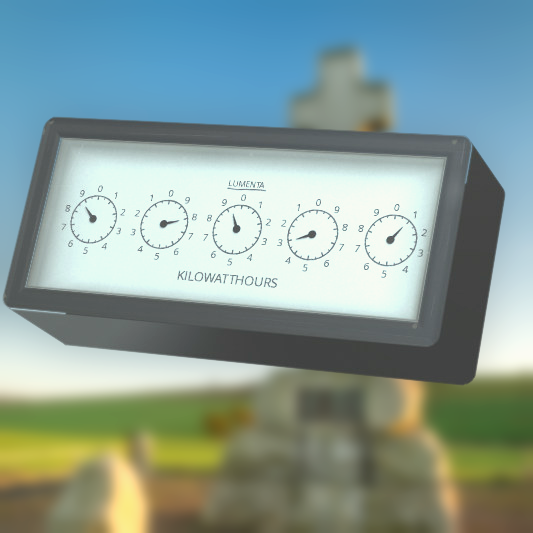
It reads value=87931 unit=kWh
